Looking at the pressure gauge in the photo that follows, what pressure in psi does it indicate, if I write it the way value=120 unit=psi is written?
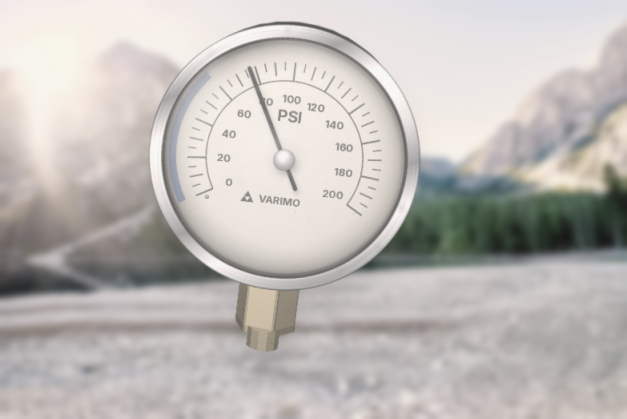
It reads value=77.5 unit=psi
